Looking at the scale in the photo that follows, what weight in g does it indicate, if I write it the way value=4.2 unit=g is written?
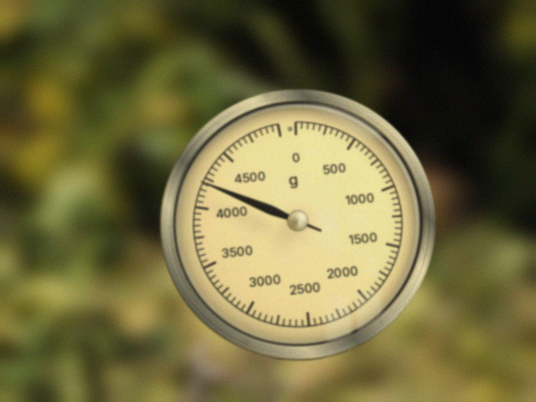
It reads value=4200 unit=g
